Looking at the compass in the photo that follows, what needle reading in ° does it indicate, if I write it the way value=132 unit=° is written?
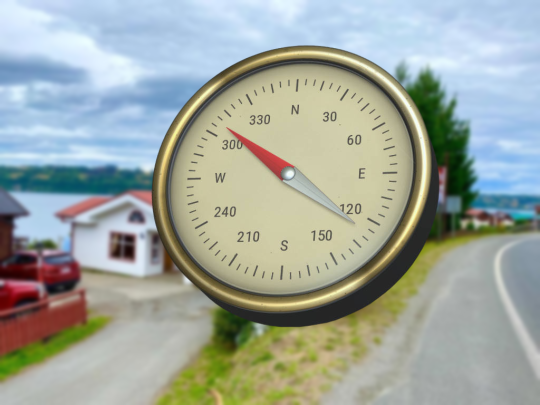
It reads value=307.5 unit=°
